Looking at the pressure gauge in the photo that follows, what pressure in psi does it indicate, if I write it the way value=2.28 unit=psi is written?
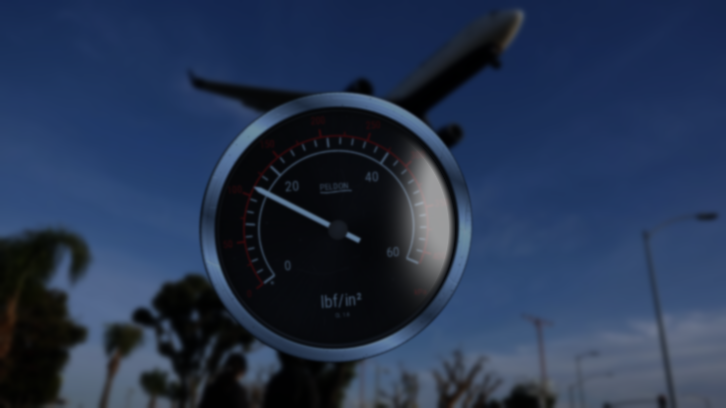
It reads value=16 unit=psi
